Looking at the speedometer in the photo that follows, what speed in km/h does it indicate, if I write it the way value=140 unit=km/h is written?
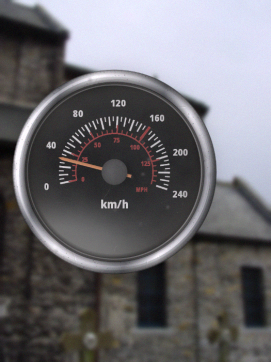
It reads value=30 unit=km/h
